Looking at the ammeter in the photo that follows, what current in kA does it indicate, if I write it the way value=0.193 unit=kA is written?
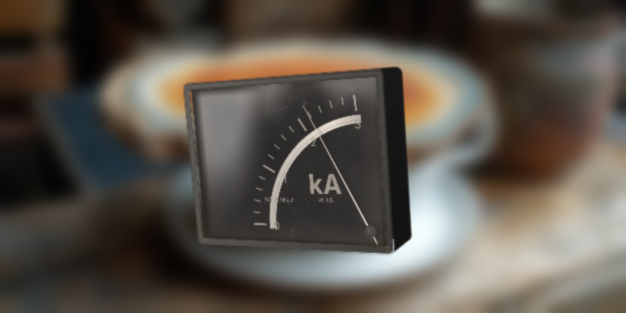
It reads value=2.2 unit=kA
